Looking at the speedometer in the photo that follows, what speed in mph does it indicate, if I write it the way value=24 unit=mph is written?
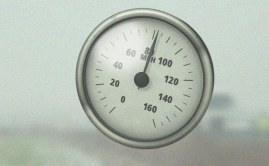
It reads value=82.5 unit=mph
